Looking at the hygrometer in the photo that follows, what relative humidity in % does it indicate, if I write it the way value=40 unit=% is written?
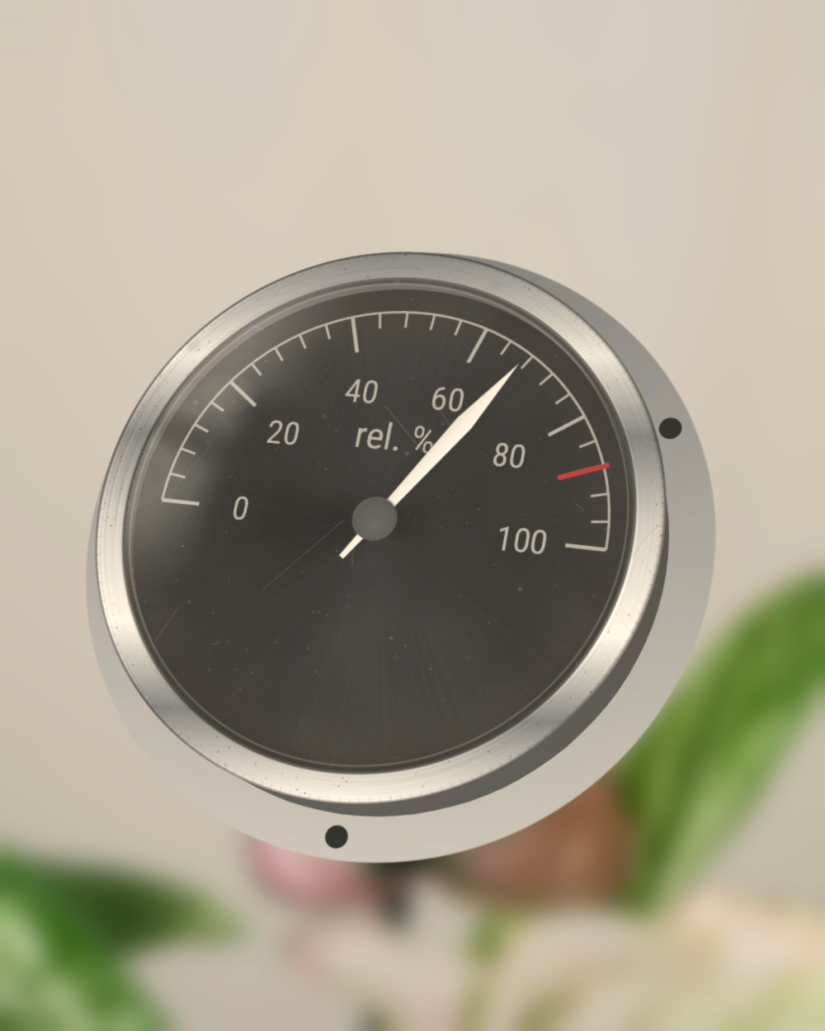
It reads value=68 unit=%
